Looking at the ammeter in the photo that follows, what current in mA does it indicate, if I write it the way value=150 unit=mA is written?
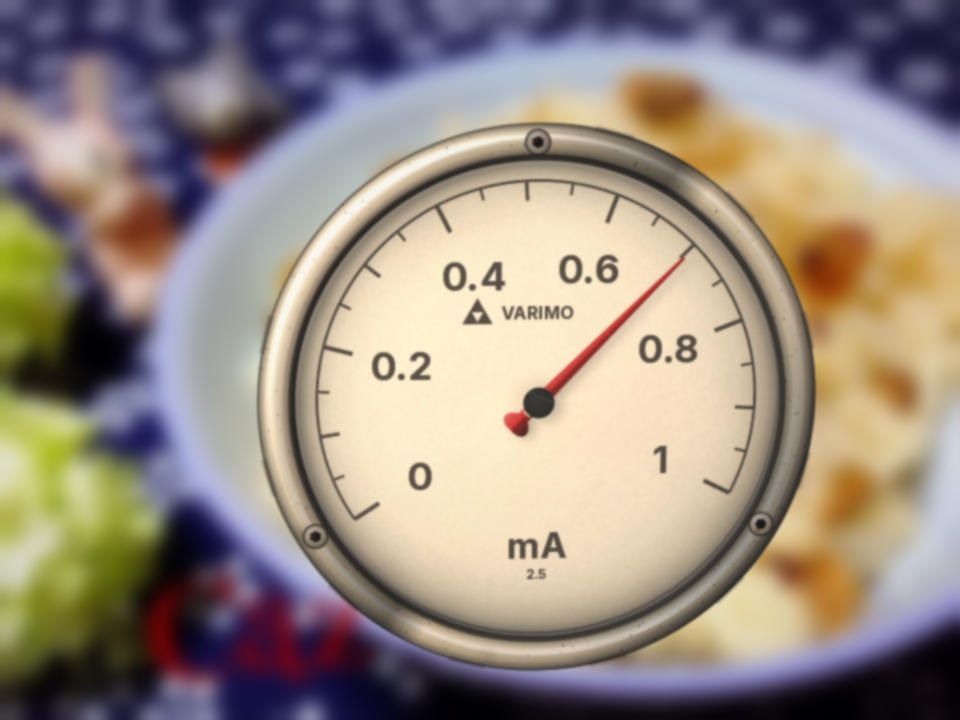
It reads value=0.7 unit=mA
